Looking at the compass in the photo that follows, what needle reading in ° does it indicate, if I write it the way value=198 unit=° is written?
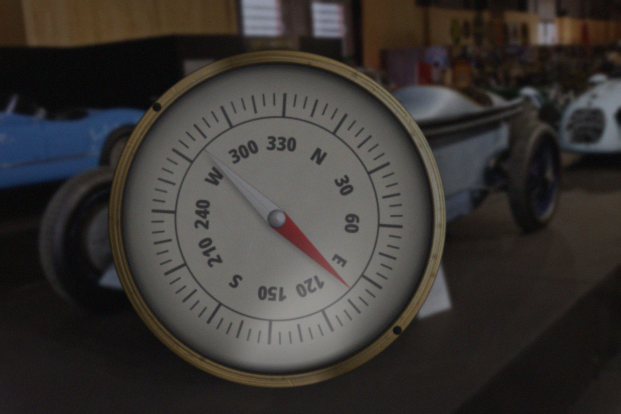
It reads value=100 unit=°
